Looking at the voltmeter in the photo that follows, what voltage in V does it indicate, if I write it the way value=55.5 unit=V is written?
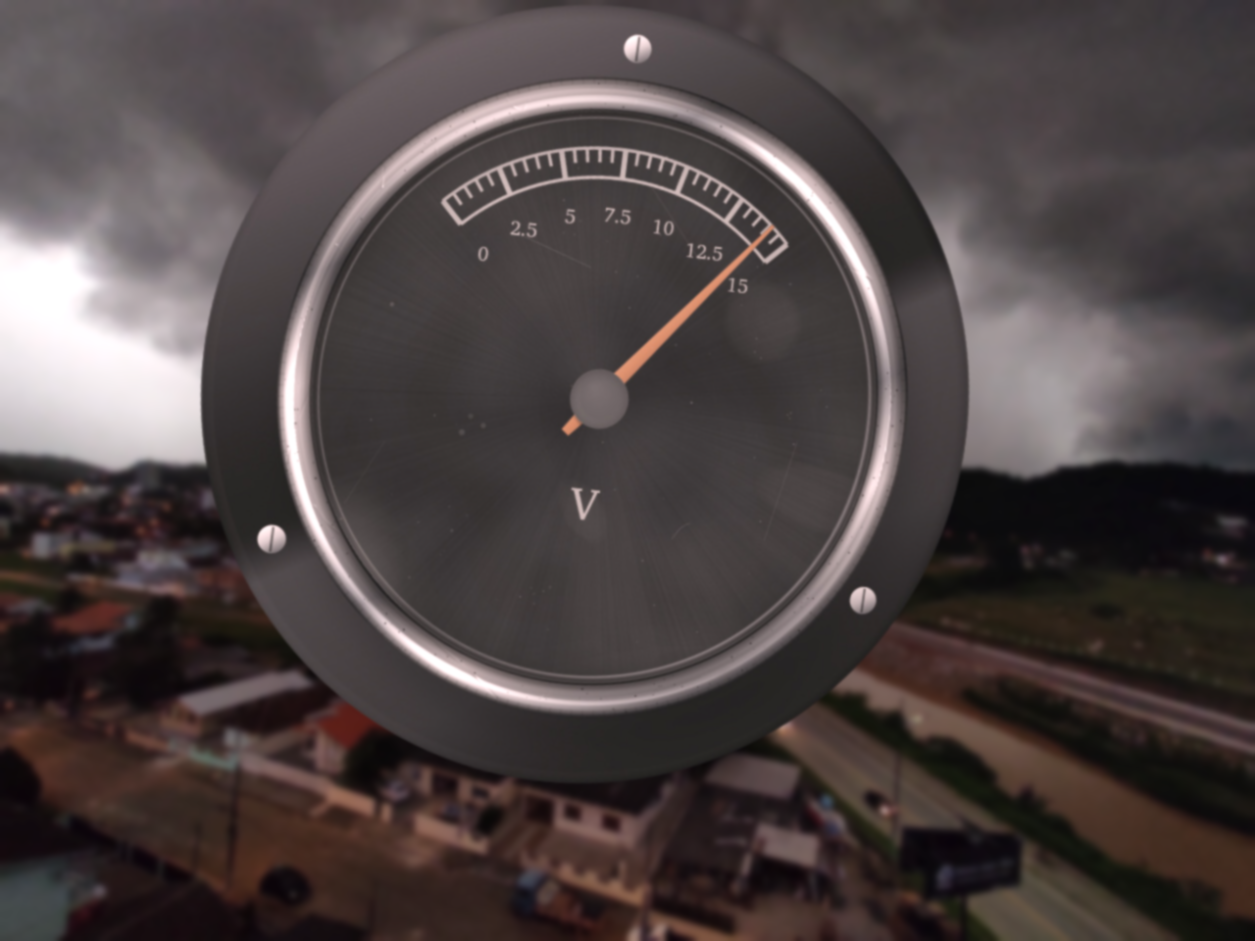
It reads value=14 unit=V
